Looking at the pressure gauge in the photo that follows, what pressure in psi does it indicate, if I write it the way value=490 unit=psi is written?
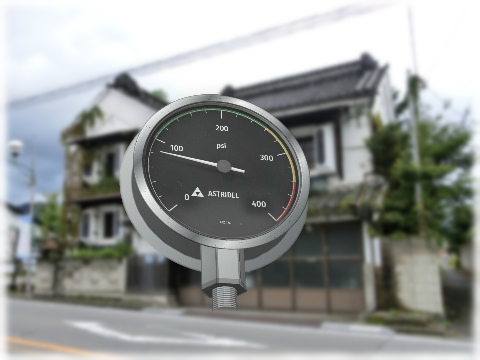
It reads value=80 unit=psi
